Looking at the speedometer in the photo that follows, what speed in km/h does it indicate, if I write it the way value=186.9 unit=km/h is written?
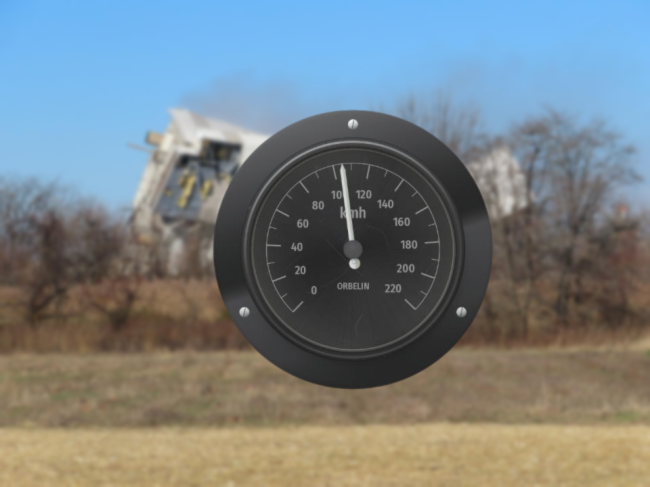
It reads value=105 unit=km/h
